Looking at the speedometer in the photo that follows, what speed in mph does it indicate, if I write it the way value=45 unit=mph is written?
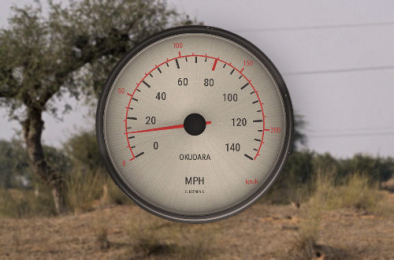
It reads value=12.5 unit=mph
